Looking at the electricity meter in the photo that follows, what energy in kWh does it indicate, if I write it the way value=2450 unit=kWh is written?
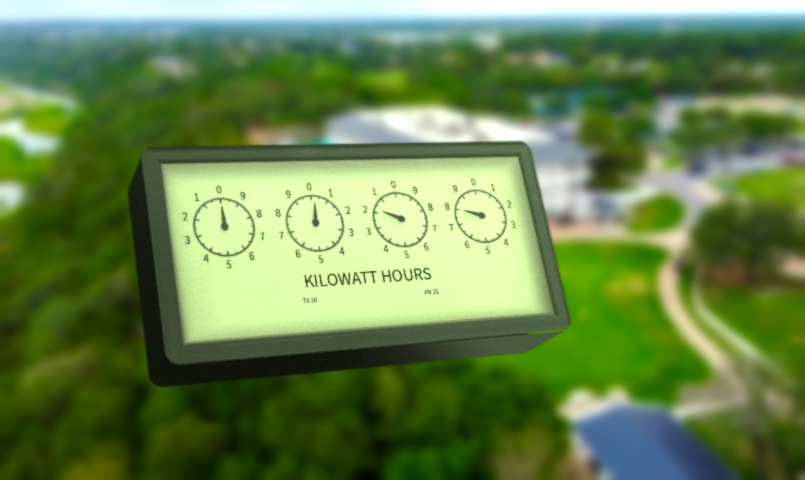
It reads value=18 unit=kWh
